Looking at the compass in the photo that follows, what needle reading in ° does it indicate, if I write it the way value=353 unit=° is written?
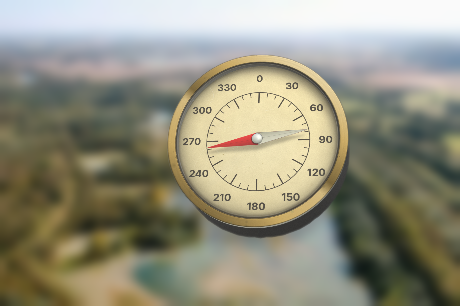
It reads value=260 unit=°
